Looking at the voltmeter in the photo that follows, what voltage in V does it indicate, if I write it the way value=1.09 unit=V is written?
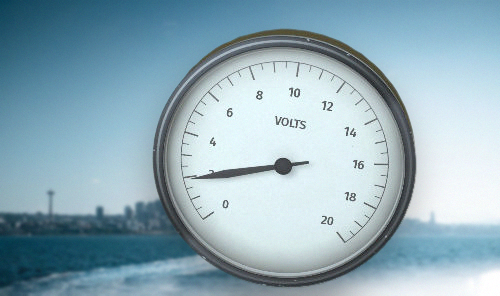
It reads value=2 unit=V
